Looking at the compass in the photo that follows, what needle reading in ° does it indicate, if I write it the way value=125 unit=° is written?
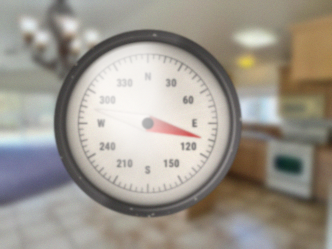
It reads value=105 unit=°
